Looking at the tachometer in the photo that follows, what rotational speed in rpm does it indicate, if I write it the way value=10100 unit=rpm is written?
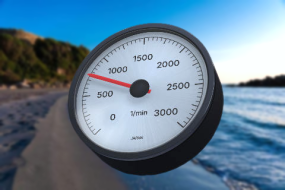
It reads value=750 unit=rpm
